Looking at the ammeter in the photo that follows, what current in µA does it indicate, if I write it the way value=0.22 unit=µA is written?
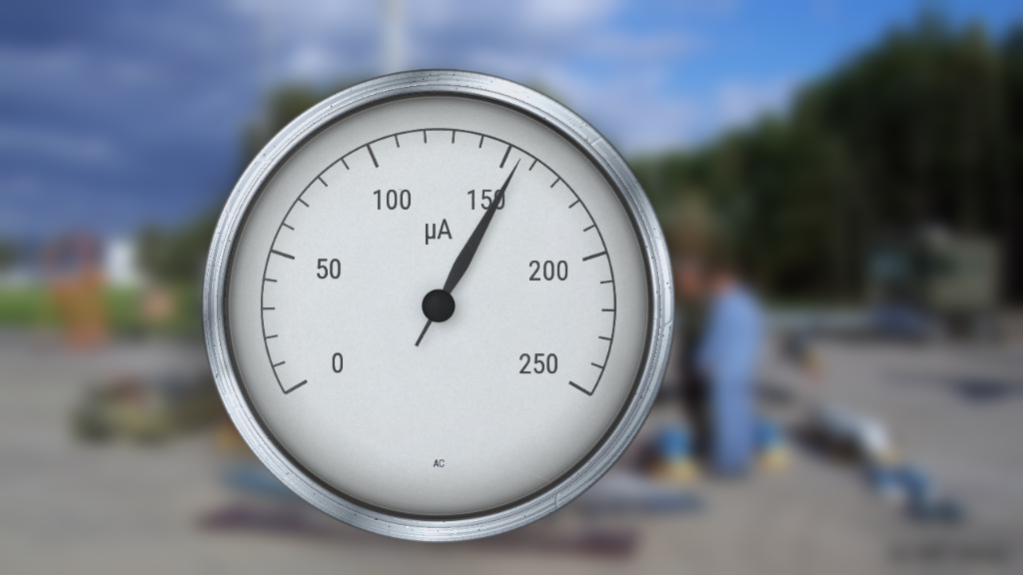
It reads value=155 unit=µA
